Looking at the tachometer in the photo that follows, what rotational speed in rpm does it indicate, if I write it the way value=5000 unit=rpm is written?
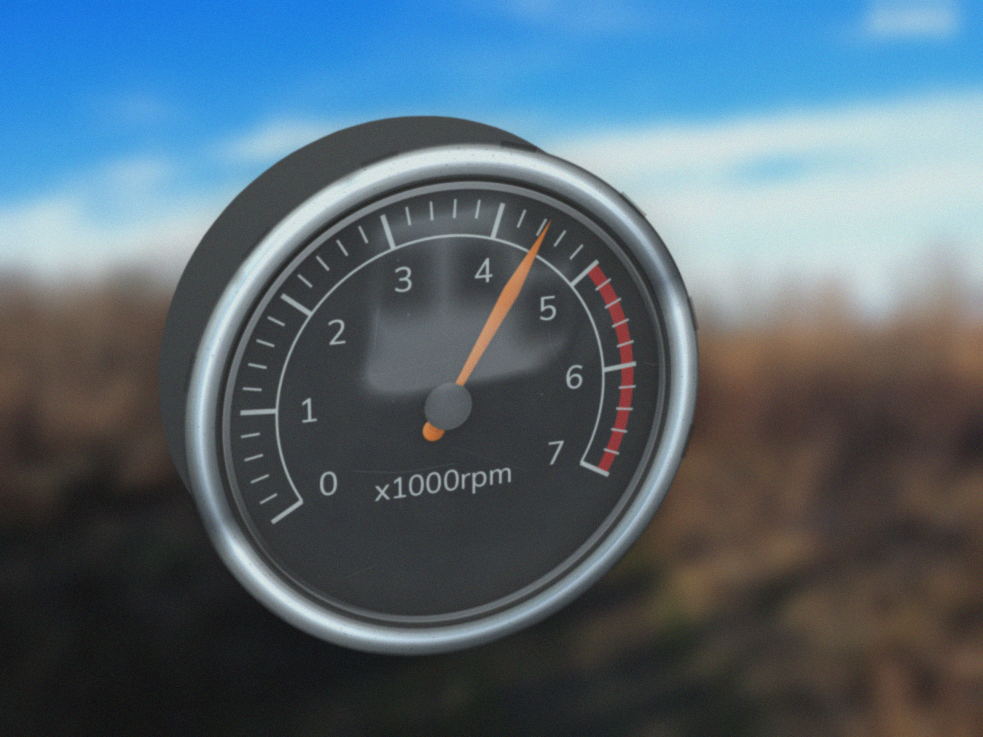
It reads value=4400 unit=rpm
